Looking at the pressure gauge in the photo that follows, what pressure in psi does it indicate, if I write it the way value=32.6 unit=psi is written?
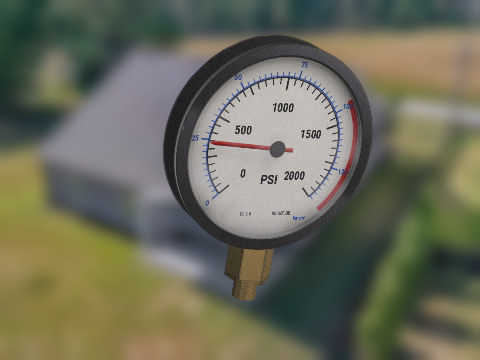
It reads value=350 unit=psi
